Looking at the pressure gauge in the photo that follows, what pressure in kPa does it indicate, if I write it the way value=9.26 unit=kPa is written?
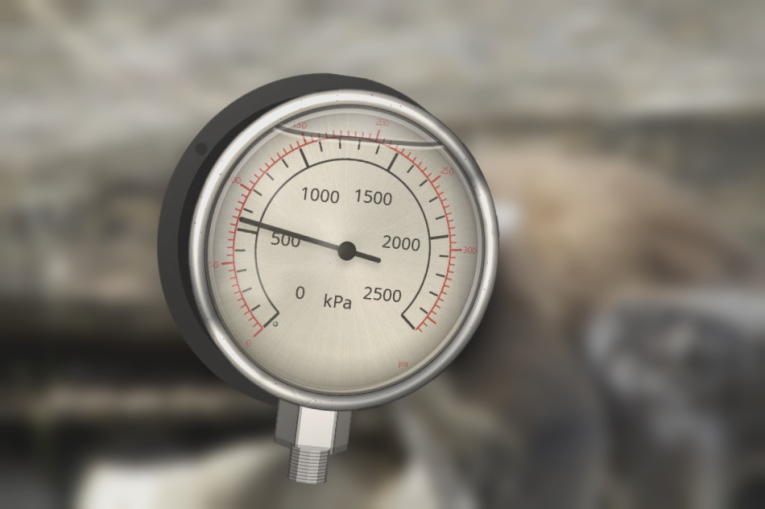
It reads value=550 unit=kPa
